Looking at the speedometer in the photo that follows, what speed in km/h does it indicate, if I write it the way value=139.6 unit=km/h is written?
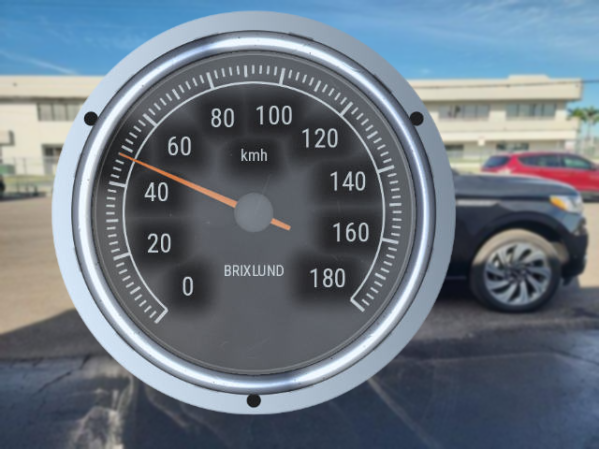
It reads value=48 unit=km/h
